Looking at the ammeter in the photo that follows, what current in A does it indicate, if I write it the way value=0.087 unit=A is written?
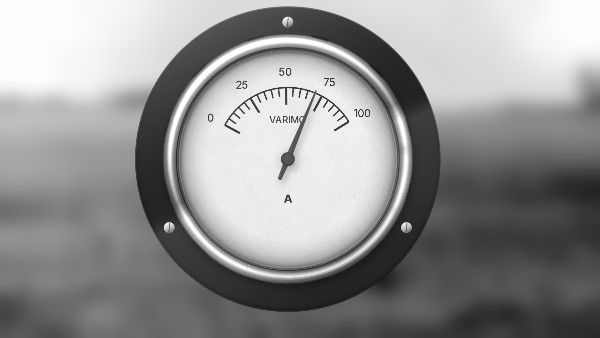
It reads value=70 unit=A
